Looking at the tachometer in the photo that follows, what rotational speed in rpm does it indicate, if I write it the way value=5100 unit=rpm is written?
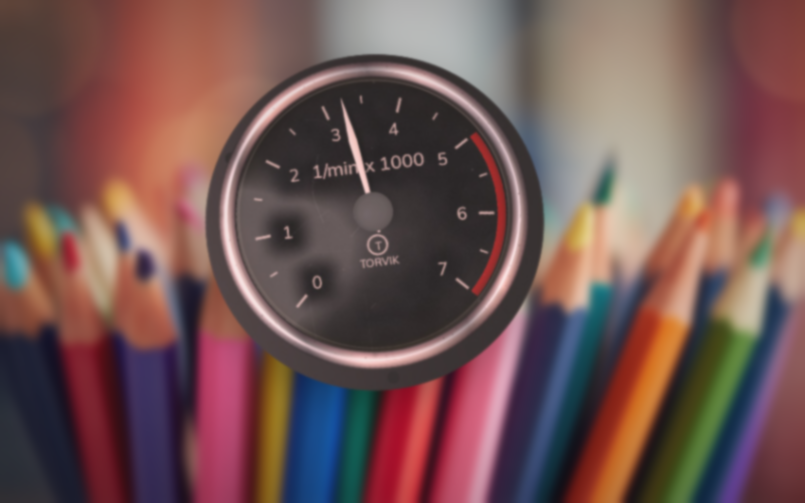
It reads value=3250 unit=rpm
